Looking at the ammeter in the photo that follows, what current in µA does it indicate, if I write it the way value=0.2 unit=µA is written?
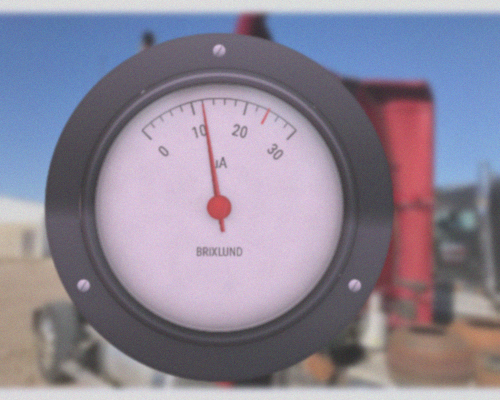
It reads value=12 unit=µA
